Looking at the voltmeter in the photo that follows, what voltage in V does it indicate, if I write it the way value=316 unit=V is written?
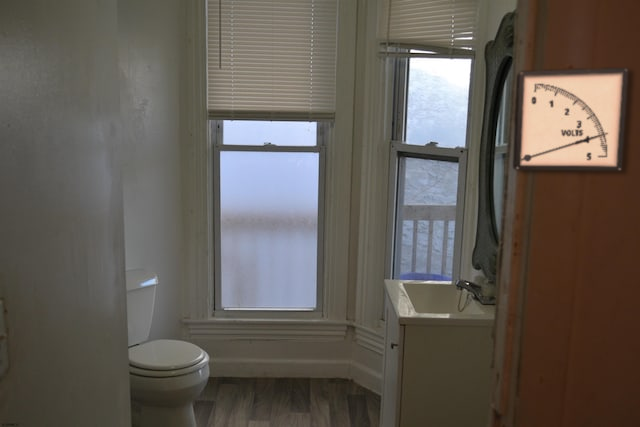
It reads value=4 unit=V
